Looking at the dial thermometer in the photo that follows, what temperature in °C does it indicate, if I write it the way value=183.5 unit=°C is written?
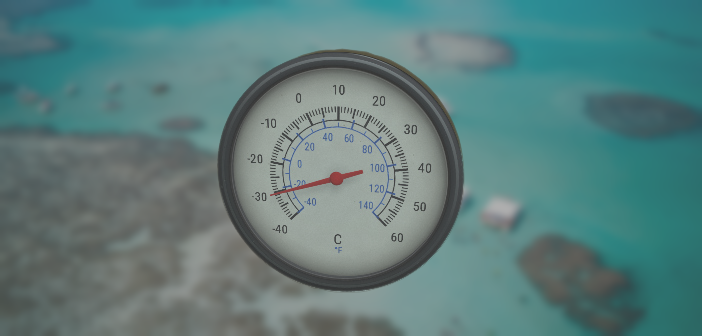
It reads value=-30 unit=°C
